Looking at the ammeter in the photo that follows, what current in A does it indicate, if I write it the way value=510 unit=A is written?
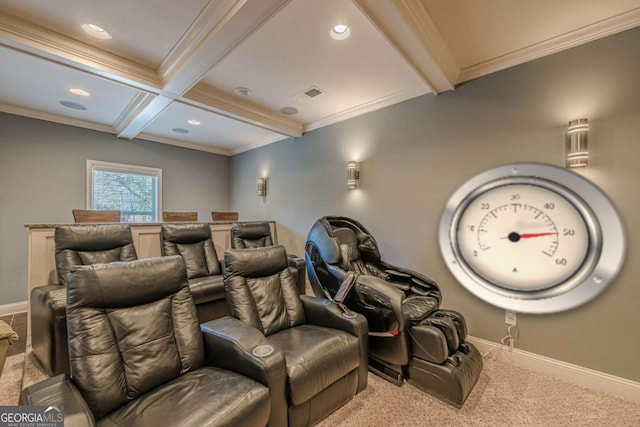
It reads value=50 unit=A
